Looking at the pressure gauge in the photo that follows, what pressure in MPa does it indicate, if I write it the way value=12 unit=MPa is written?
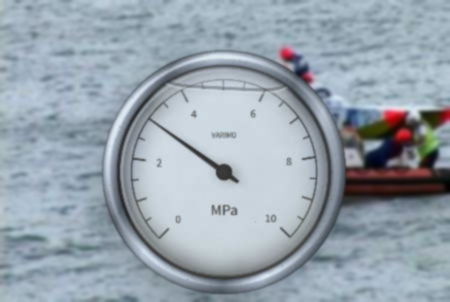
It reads value=3 unit=MPa
